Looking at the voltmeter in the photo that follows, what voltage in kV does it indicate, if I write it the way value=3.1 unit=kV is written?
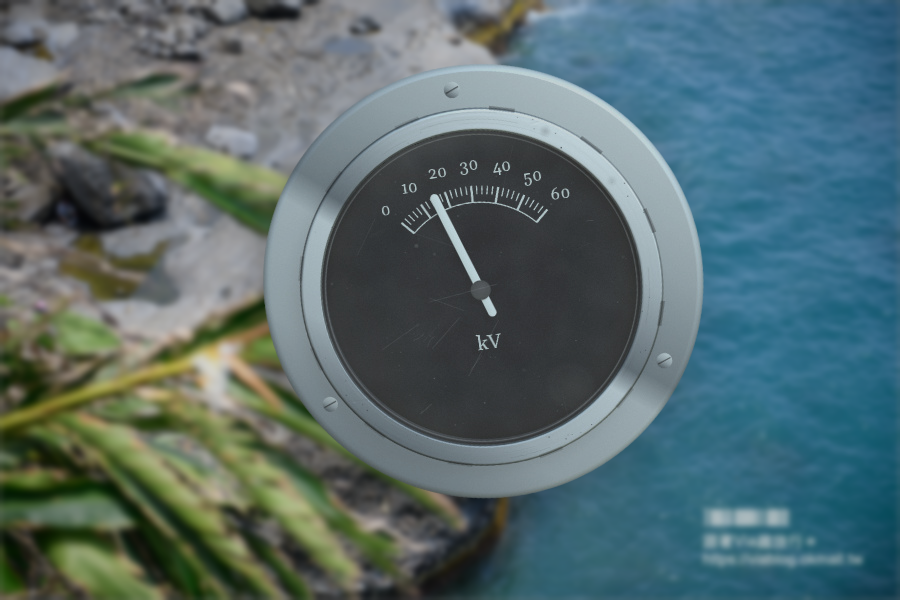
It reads value=16 unit=kV
